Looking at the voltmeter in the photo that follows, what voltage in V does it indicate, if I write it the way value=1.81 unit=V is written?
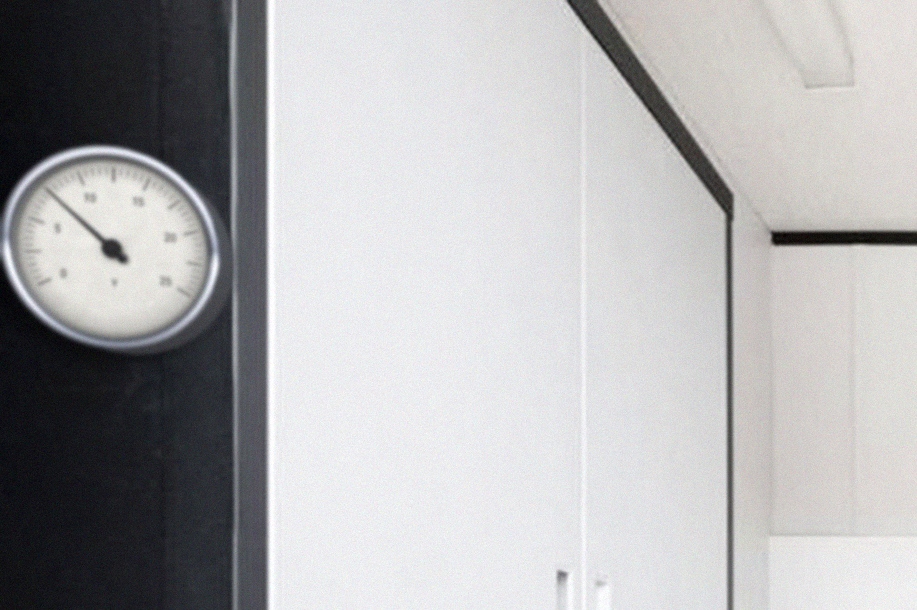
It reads value=7.5 unit=V
